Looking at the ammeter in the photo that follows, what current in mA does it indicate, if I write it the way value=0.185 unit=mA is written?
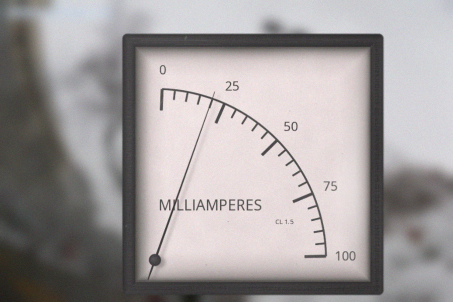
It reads value=20 unit=mA
